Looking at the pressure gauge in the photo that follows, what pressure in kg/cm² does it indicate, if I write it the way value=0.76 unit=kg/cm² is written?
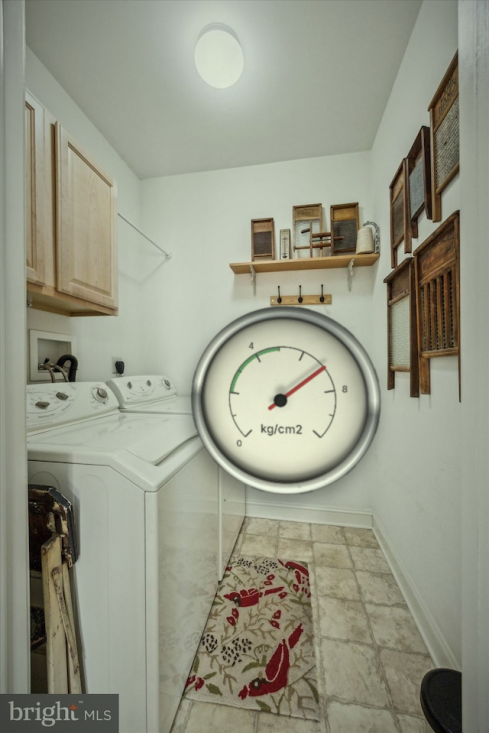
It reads value=7 unit=kg/cm²
